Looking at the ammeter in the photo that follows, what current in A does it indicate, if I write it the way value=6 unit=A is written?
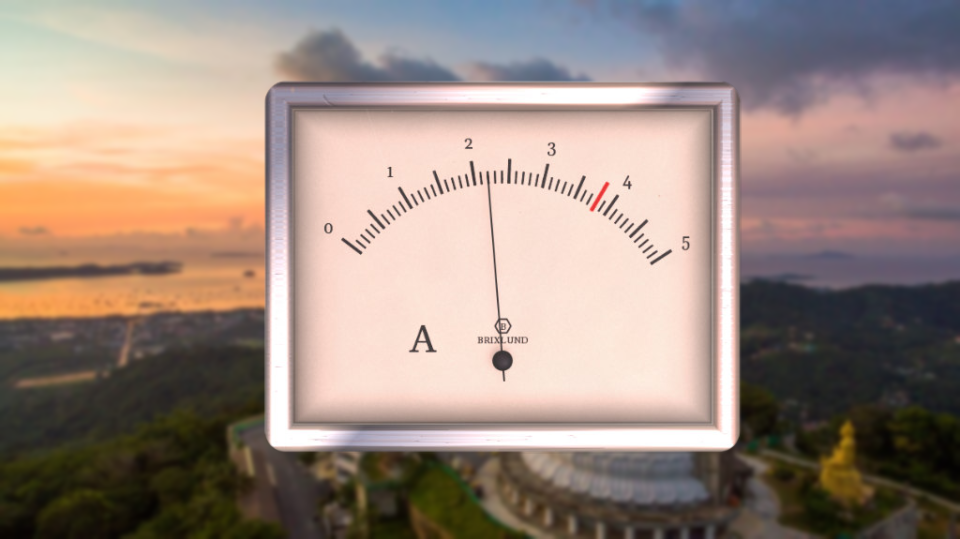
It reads value=2.2 unit=A
